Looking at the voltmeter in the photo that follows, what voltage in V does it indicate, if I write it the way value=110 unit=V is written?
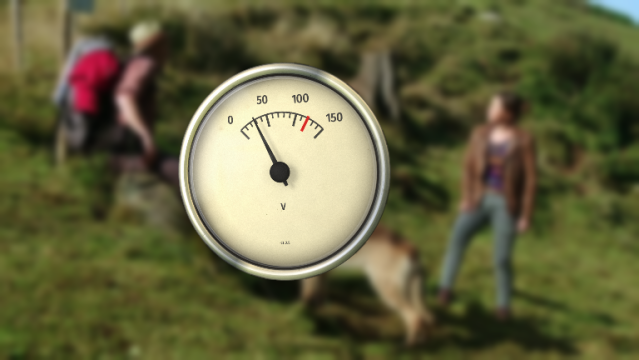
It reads value=30 unit=V
